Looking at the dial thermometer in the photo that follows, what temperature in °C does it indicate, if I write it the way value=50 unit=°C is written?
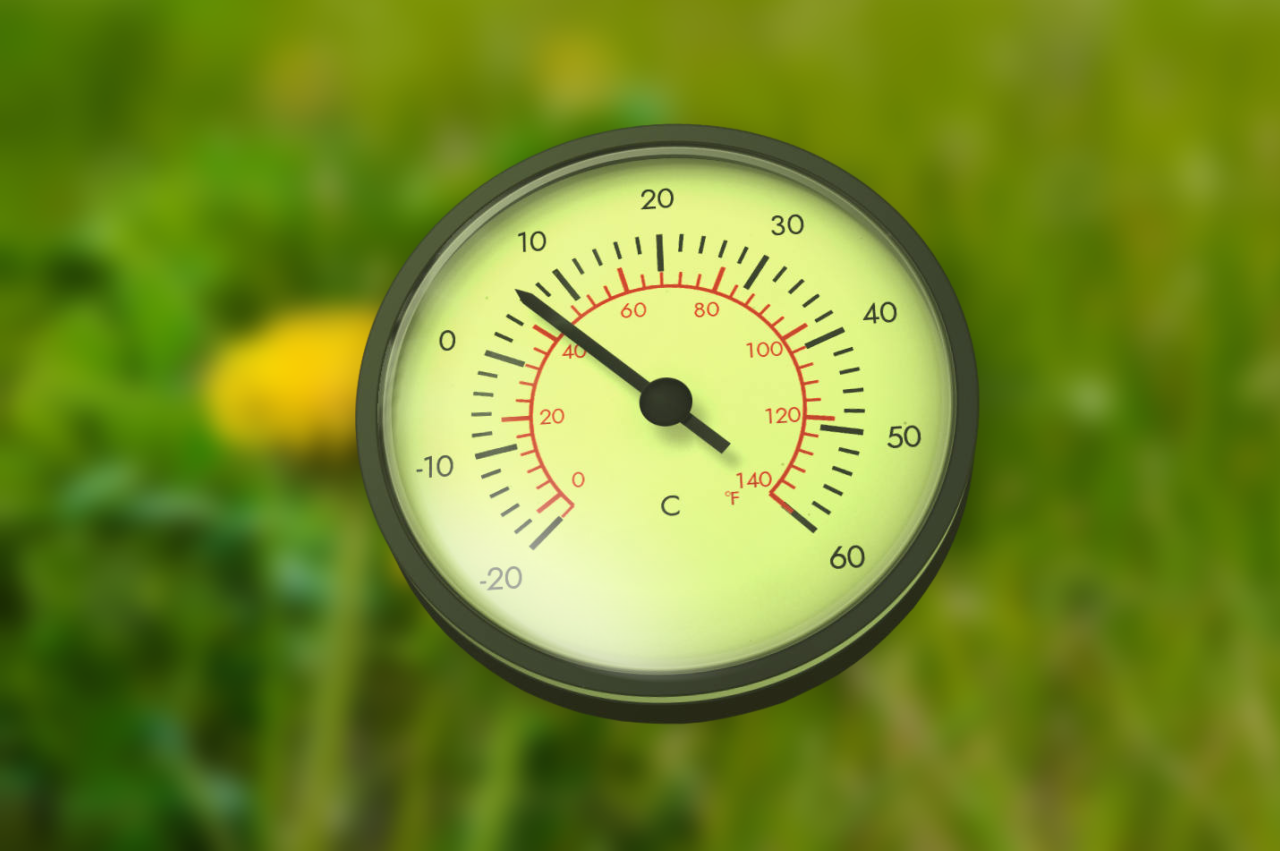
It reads value=6 unit=°C
